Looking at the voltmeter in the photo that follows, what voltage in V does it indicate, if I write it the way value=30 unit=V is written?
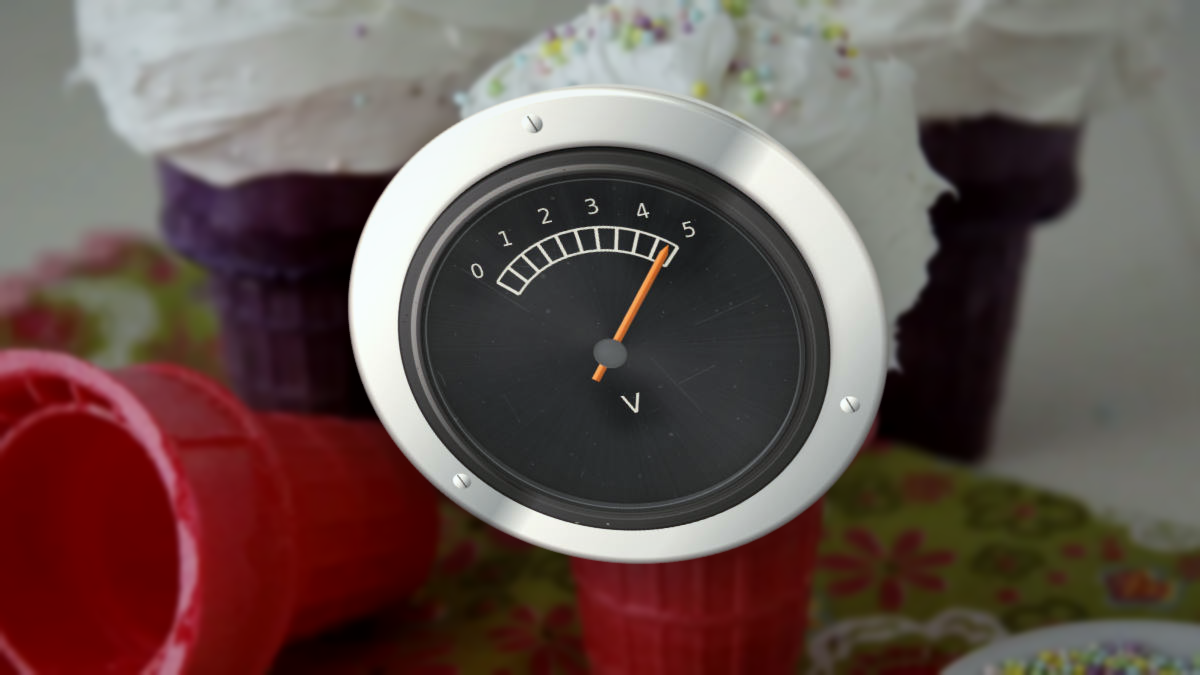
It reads value=4.75 unit=V
